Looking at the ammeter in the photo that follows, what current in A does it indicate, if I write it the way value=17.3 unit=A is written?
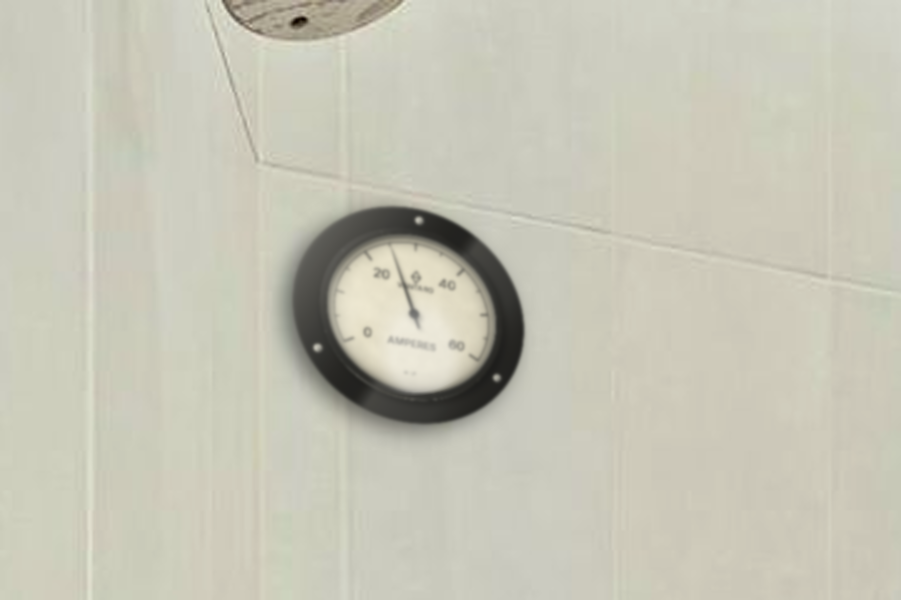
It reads value=25 unit=A
